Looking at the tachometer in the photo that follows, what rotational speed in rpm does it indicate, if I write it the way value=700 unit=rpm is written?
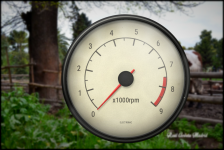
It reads value=0 unit=rpm
